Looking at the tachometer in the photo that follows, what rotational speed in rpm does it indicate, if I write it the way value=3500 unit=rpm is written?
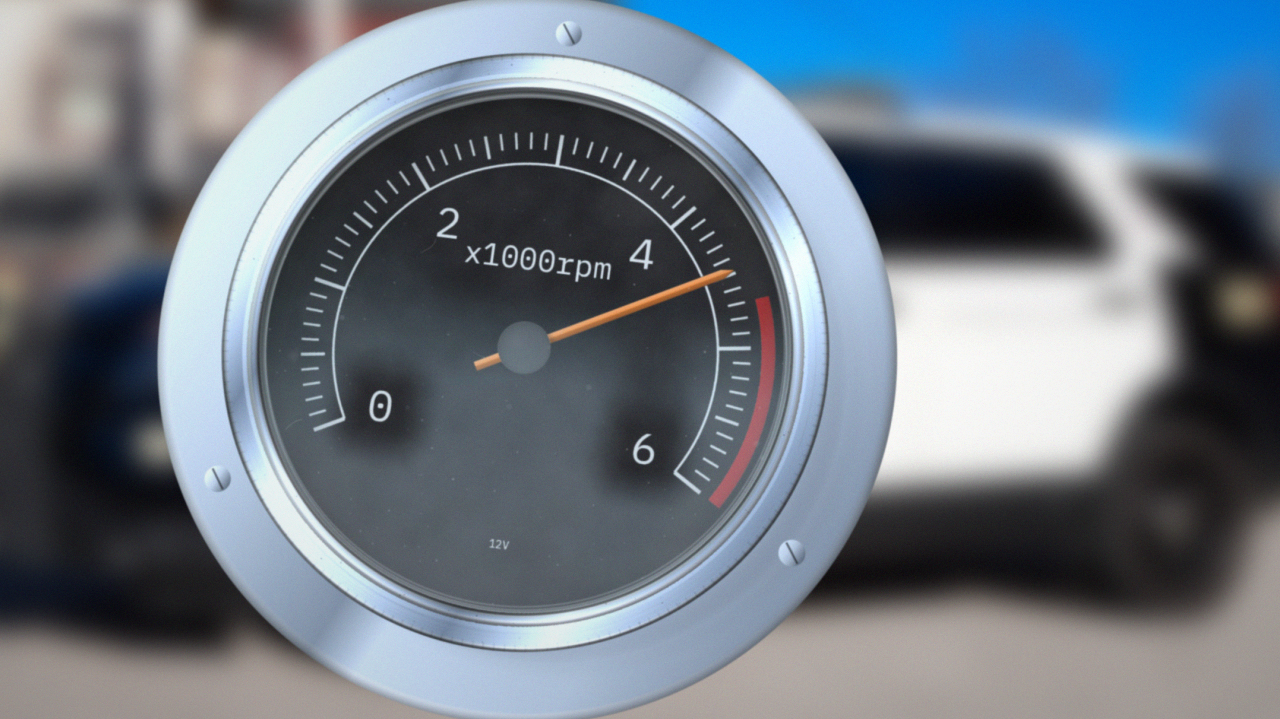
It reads value=4500 unit=rpm
